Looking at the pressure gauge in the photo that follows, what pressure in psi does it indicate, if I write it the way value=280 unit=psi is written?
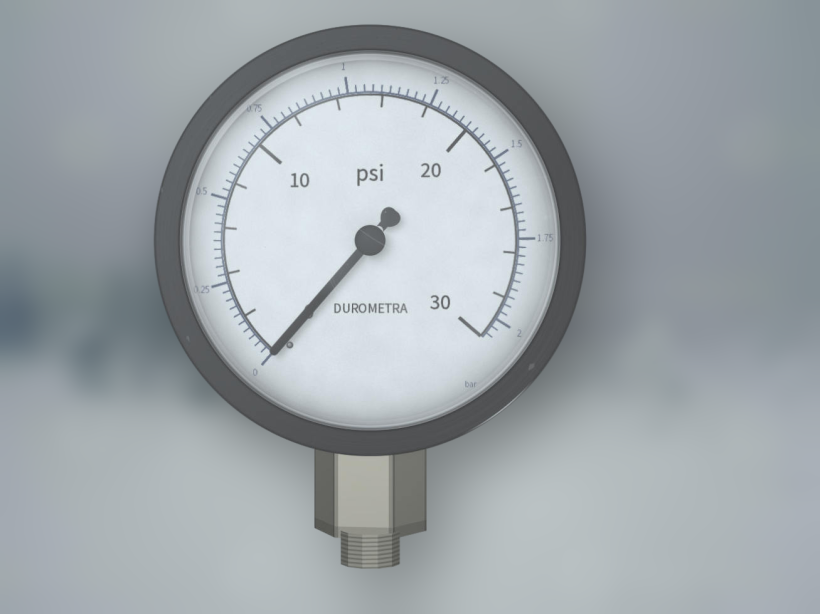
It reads value=0 unit=psi
